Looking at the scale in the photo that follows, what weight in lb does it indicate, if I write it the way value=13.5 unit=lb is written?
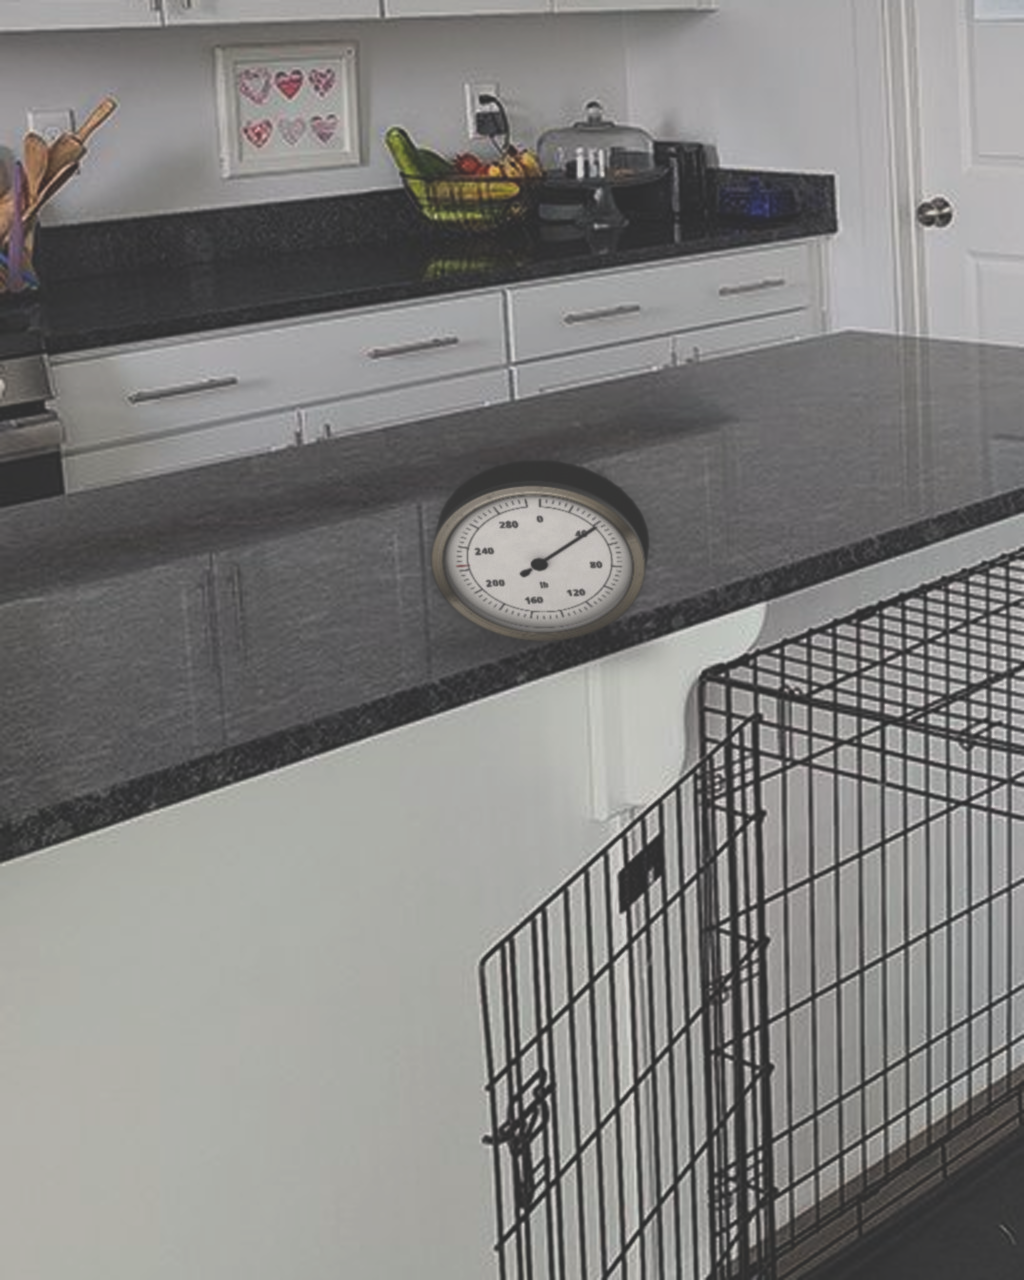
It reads value=40 unit=lb
